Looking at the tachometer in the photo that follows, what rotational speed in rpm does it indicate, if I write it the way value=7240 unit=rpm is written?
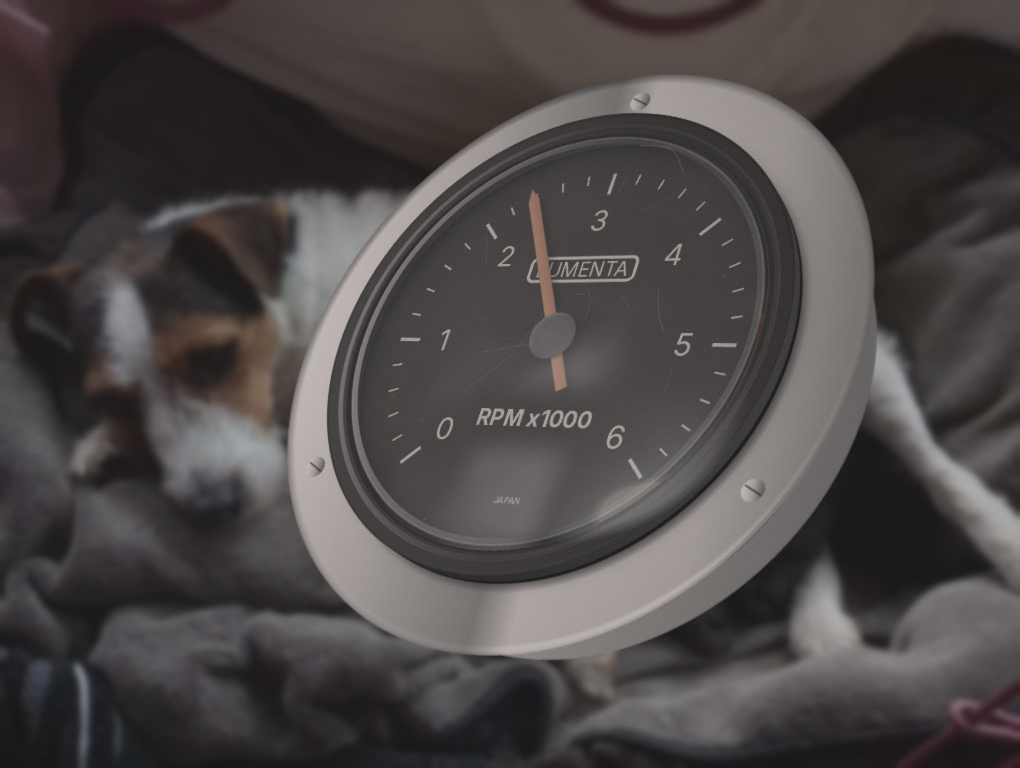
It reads value=2400 unit=rpm
